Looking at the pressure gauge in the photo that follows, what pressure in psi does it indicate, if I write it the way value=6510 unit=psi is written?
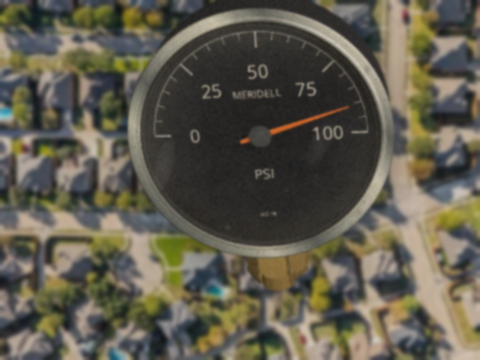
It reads value=90 unit=psi
